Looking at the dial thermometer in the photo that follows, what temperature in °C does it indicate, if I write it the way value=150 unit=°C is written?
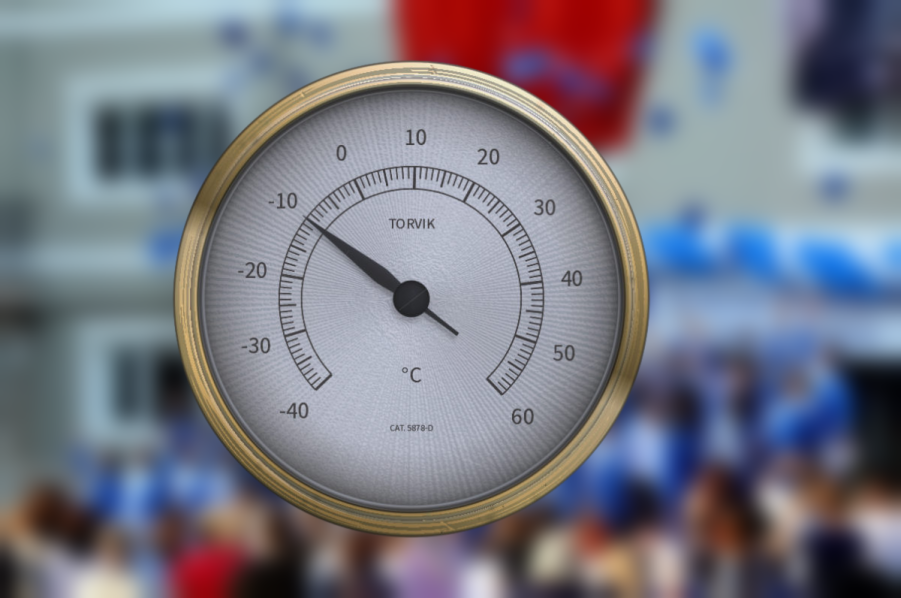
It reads value=-10 unit=°C
